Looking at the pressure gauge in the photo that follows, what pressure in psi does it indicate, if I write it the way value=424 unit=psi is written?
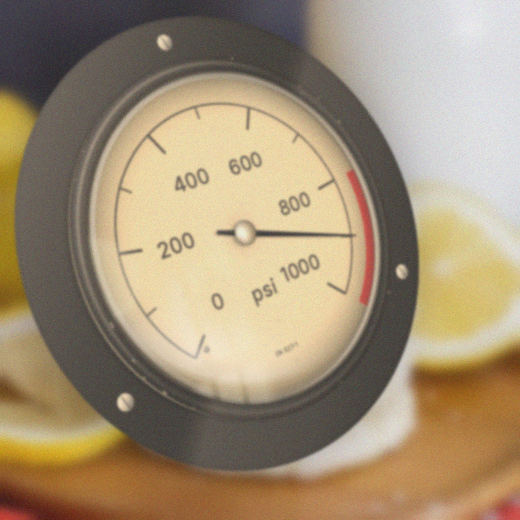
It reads value=900 unit=psi
